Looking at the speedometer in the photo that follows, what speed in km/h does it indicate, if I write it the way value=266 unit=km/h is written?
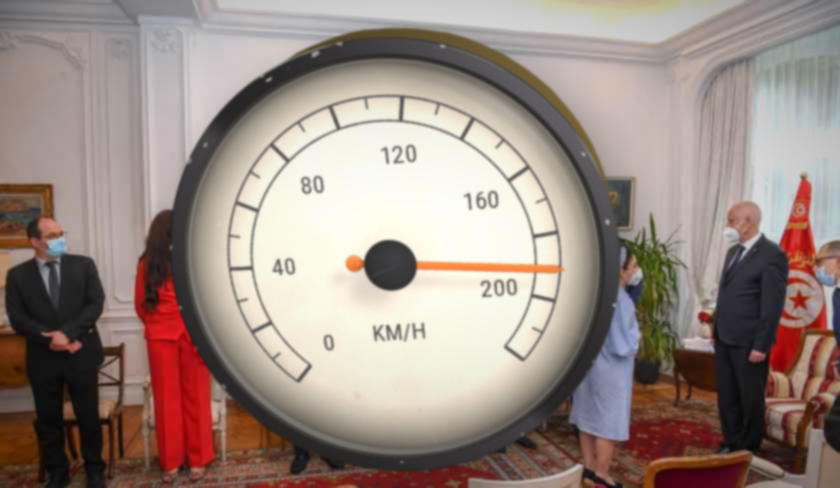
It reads value=190 unit=km/h
